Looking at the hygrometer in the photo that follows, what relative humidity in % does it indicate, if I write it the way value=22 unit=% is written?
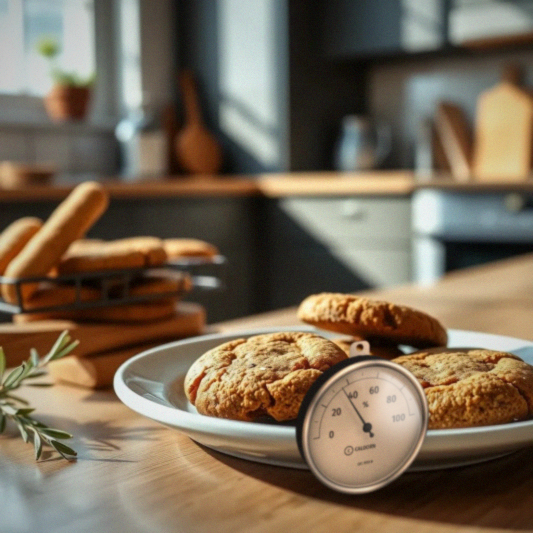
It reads value=35 unit=%
